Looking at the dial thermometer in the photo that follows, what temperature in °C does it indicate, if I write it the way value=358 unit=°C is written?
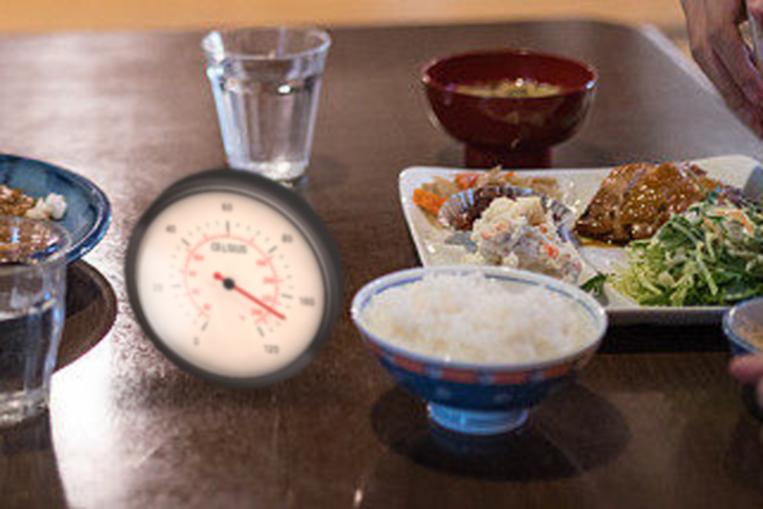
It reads value=108 unit=°C
